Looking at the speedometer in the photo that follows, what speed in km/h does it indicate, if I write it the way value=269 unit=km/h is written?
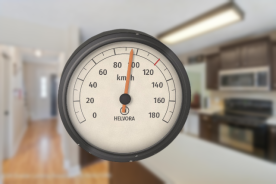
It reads value=95 unit=km/h
